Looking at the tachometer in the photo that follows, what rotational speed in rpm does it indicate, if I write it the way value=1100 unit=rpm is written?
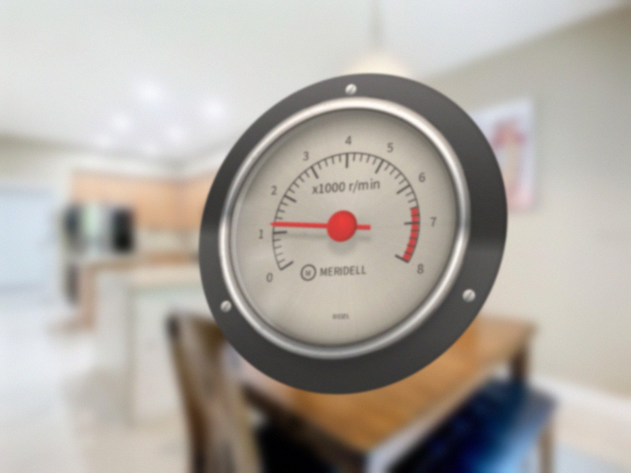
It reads value=1200 unit=rpm
